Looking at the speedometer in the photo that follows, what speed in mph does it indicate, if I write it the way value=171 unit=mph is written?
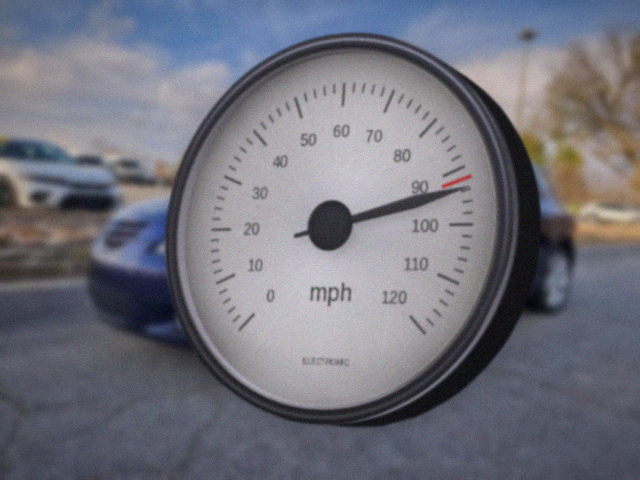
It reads value=94 unit=mph
